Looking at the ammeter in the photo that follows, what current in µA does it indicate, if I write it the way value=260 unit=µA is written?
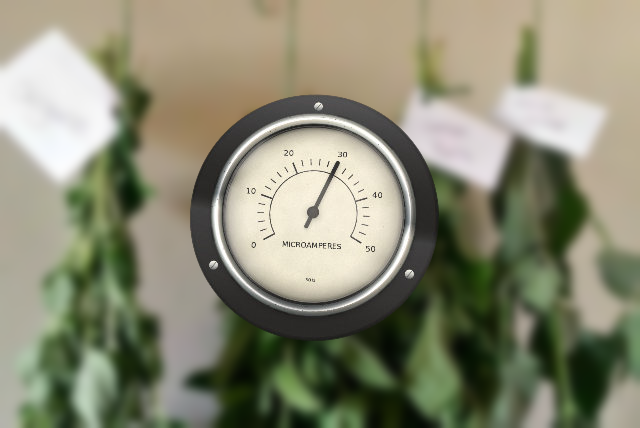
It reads value=30 unit=µA
